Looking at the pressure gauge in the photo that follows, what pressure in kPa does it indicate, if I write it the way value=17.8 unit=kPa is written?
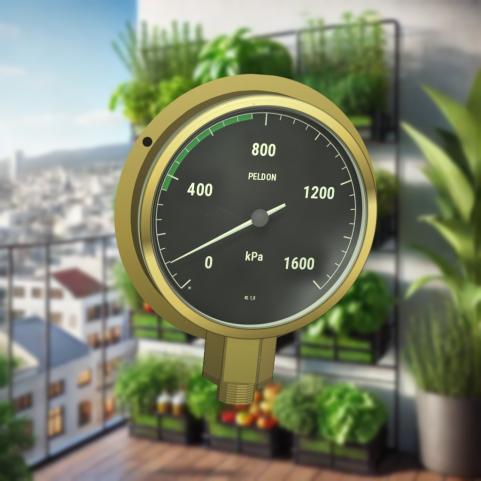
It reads value=100 unit=kPa
